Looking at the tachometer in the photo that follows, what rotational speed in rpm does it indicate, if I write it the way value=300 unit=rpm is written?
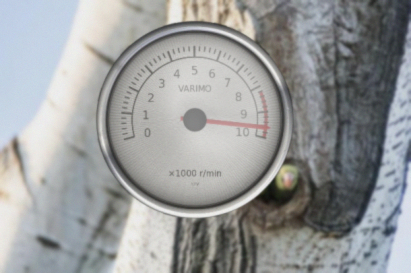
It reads value=9600 unit=rpm
